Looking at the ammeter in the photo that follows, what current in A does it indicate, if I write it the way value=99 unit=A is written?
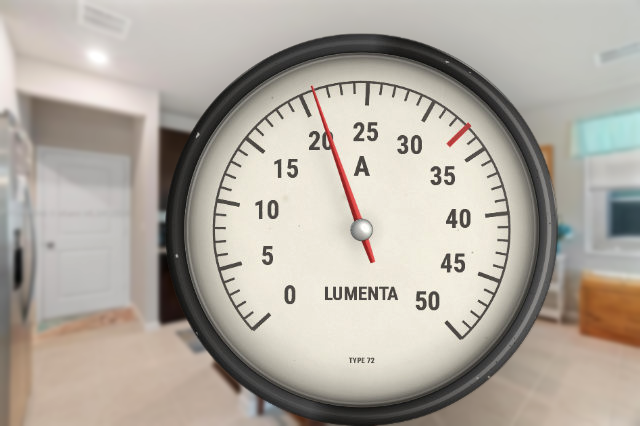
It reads value=21 unit=A
